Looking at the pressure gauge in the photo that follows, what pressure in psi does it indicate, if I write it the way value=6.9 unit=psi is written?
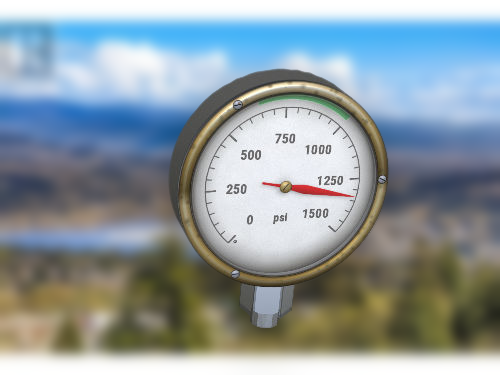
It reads value=1325 unit=psi
